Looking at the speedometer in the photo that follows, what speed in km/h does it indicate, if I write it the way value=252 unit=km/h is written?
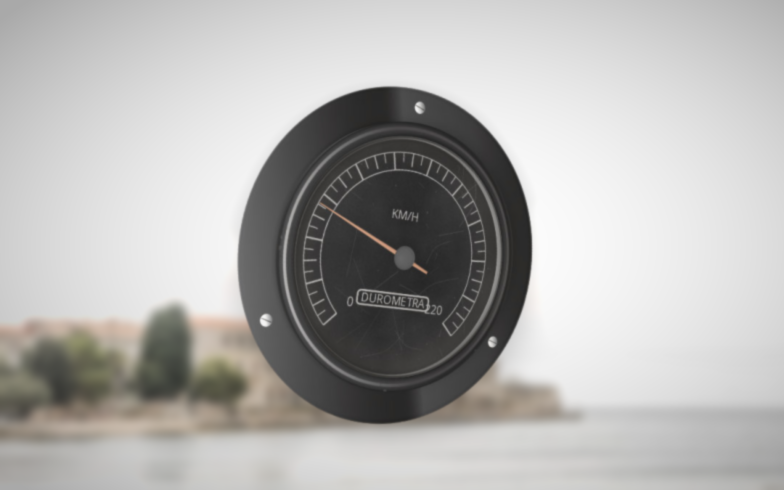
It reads value=55 unit=km/h
